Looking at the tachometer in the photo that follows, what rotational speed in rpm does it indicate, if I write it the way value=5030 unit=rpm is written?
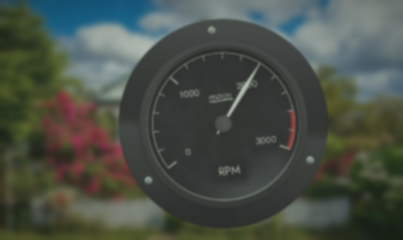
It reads value=2000 unit=rpm
